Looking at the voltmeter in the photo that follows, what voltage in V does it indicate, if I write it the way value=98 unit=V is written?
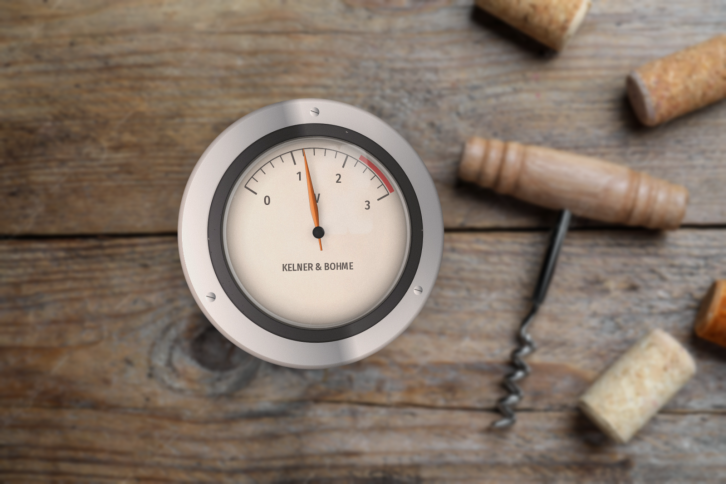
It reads value=1.2 unit=V
